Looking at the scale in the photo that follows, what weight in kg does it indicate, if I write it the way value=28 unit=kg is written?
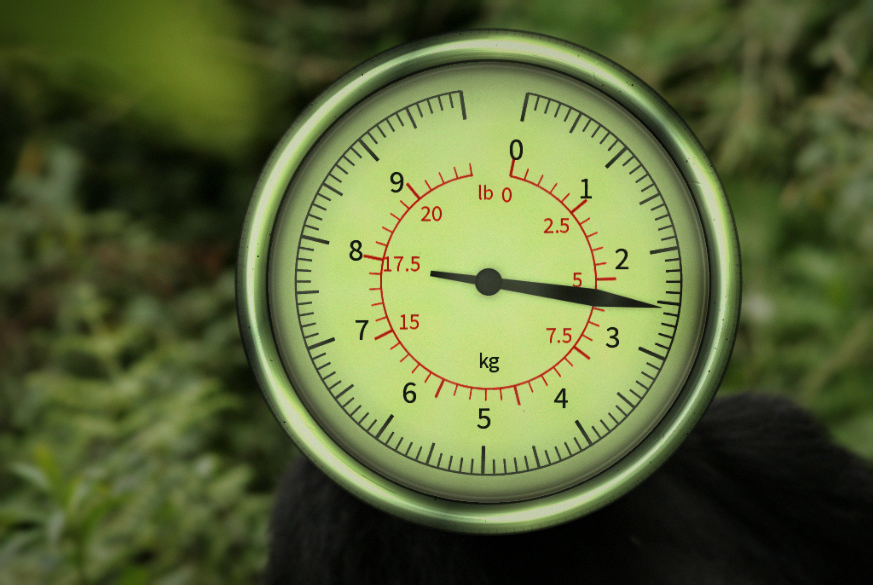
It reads value=2.55 unit=kg
